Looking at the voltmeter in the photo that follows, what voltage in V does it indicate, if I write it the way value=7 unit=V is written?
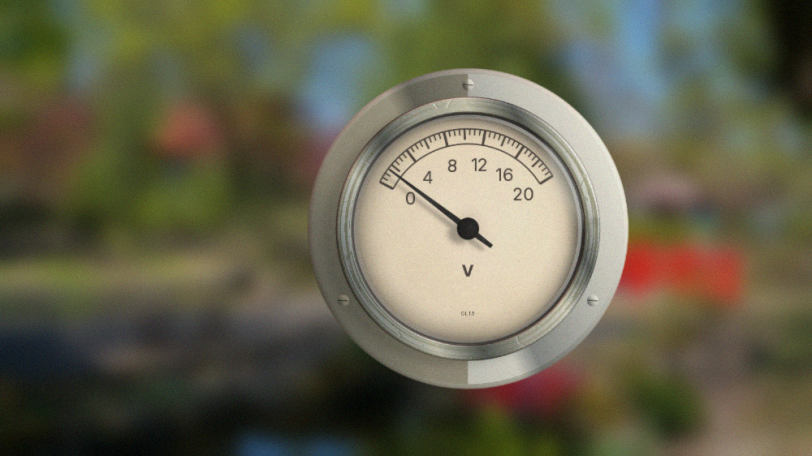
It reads value=1.5 unit=V
